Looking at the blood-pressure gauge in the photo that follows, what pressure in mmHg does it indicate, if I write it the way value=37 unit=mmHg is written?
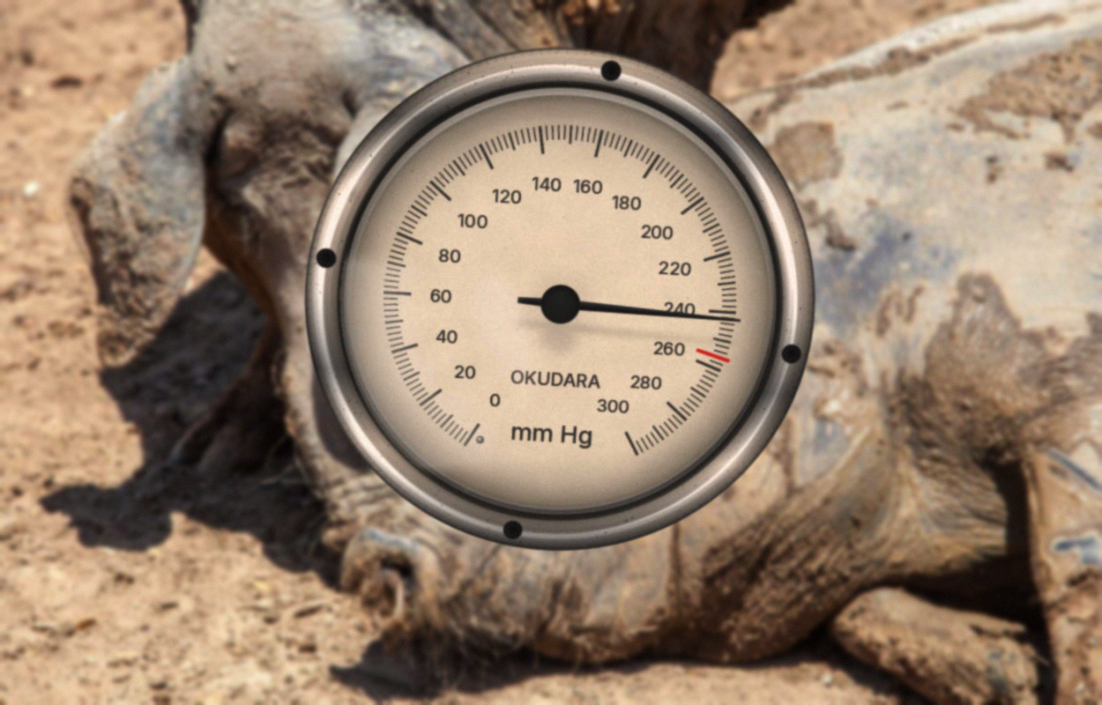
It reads value=242 unit=mmHg
